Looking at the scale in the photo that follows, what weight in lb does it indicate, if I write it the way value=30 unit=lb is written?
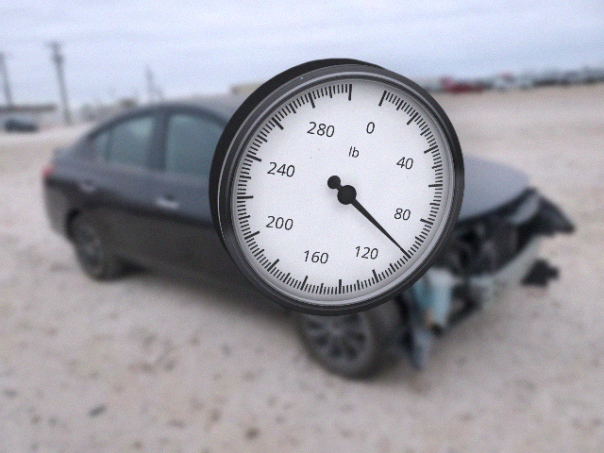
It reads value=100 unit=lb
